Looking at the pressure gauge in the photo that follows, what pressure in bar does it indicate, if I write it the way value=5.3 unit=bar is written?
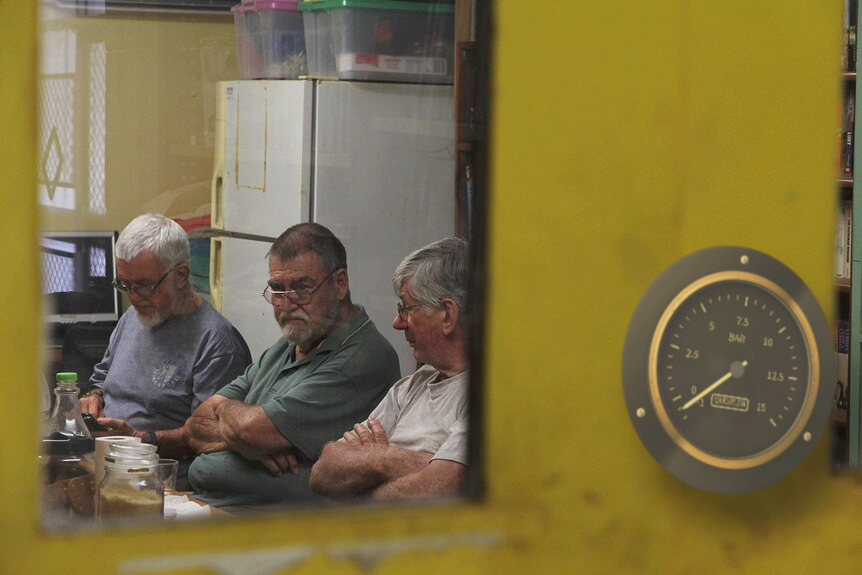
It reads value=-0.5 unit=bar
